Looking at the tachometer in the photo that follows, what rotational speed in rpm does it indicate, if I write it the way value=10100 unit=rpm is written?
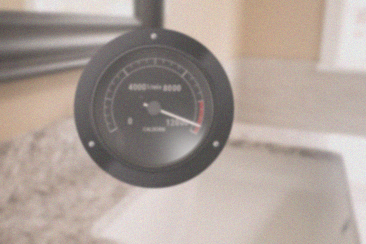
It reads value=11500 unit=rpm
